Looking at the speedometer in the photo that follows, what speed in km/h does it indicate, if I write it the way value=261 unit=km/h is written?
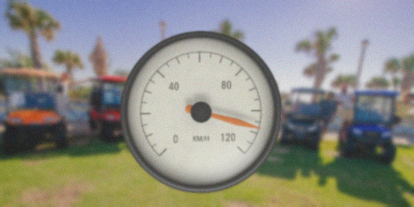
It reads value=107.5 unit=km/h
